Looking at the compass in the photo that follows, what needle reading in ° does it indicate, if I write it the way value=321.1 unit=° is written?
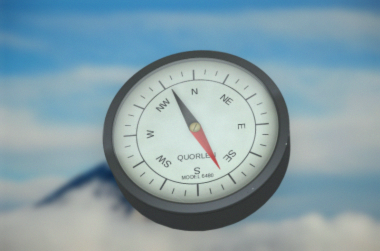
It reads value=155 unit=°
